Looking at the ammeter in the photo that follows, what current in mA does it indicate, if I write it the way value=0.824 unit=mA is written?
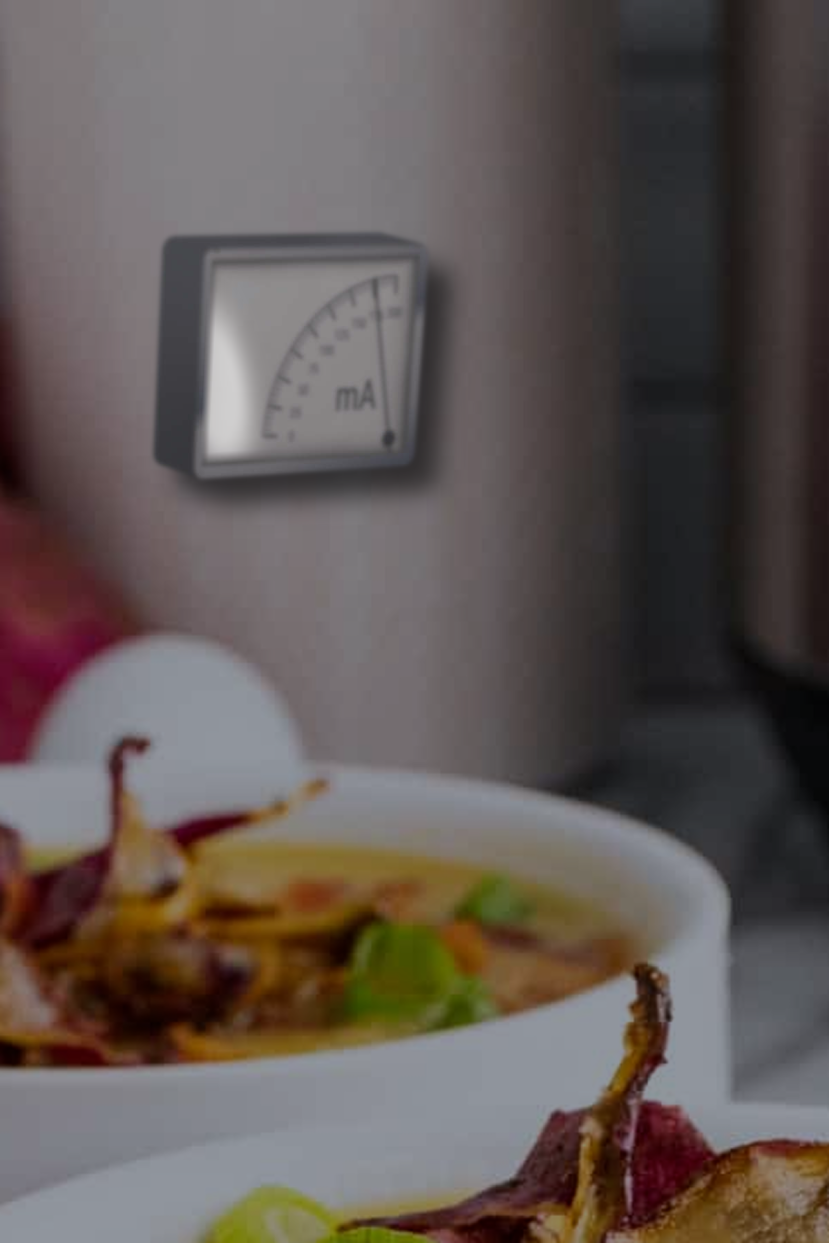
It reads value=175 unit=mA
